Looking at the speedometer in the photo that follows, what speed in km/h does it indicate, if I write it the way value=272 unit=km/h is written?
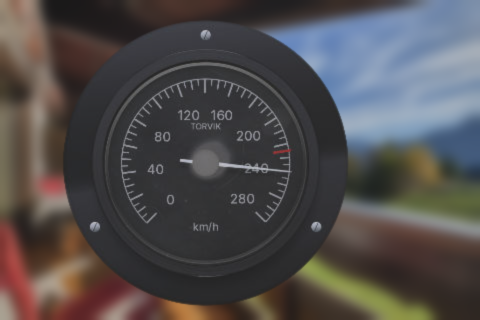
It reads value=240 unit=km/h
